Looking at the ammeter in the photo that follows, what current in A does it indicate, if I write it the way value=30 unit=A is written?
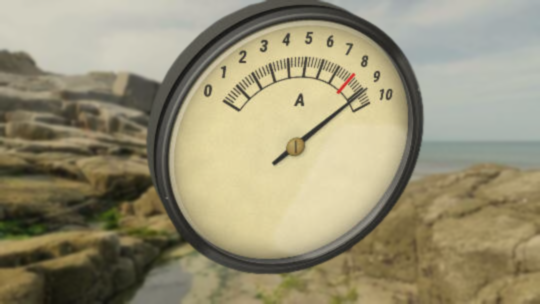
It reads value=9 unit=A
